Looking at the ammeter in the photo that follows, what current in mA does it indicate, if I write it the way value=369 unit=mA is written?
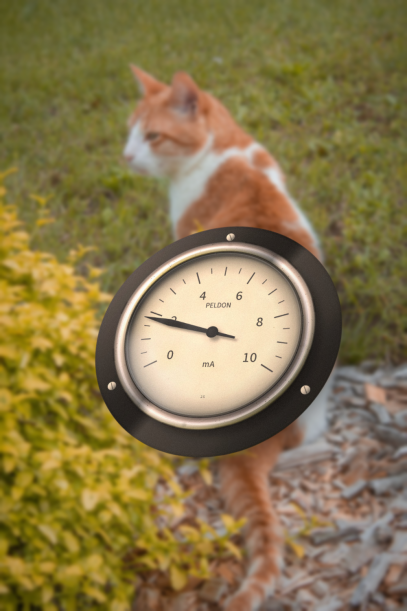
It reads value=1.75 unit=mA
